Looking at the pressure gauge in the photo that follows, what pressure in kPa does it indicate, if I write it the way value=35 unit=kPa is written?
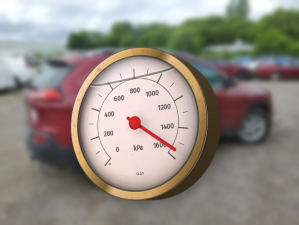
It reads value=1550 unit=kPa
